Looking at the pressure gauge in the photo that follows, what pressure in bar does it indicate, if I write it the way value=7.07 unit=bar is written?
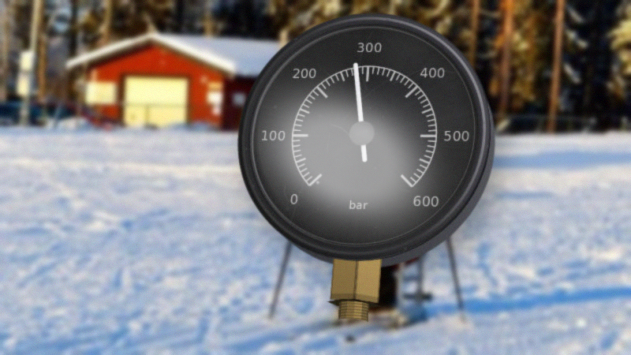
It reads value=280 unit=bar
